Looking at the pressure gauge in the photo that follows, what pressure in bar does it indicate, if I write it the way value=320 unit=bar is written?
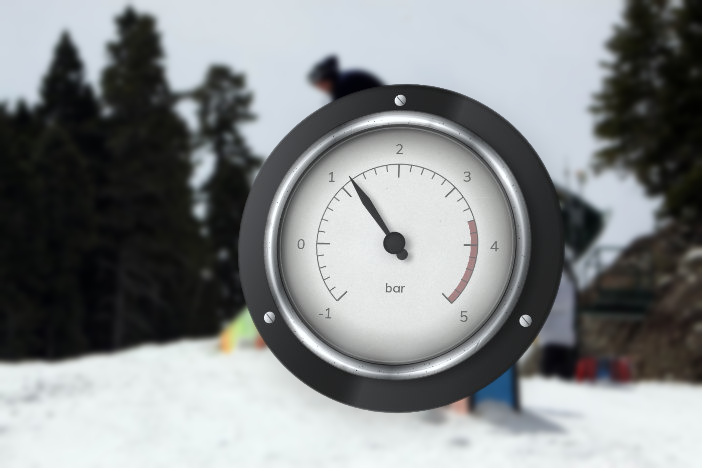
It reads value=1.2 unit=bar
